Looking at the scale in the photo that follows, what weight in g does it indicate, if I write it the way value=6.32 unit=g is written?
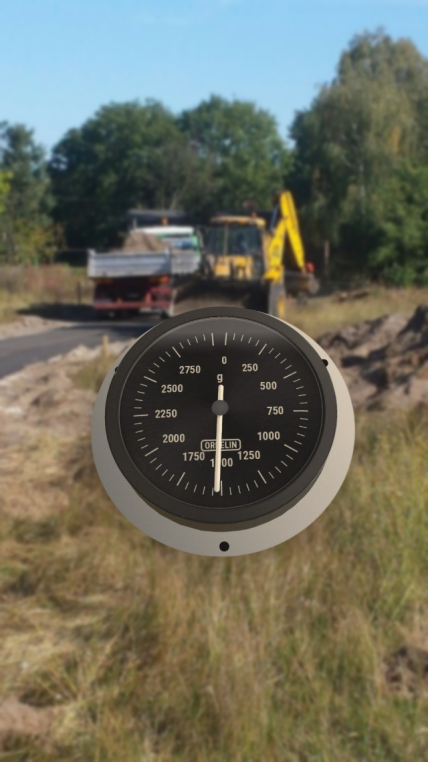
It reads value=1525 unit=g
